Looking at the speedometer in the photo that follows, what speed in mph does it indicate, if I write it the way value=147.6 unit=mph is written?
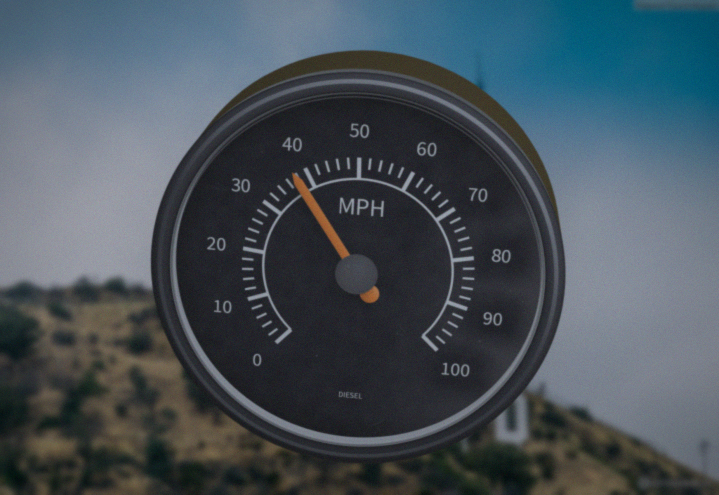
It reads value=38 unit=mph
